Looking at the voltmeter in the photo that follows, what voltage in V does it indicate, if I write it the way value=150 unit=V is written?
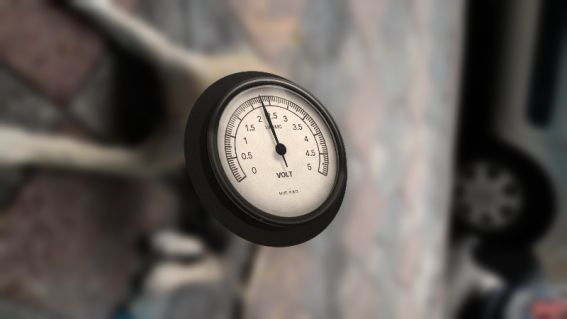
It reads value=2.25 unit=V
